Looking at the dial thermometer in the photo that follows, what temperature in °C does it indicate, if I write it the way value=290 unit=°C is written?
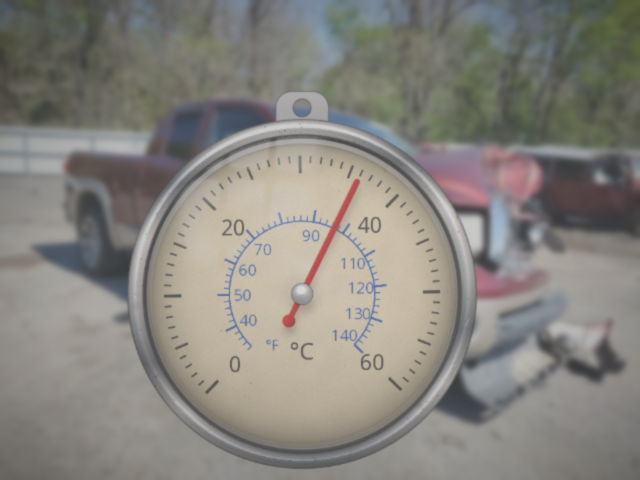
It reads value=36 unit=°C
